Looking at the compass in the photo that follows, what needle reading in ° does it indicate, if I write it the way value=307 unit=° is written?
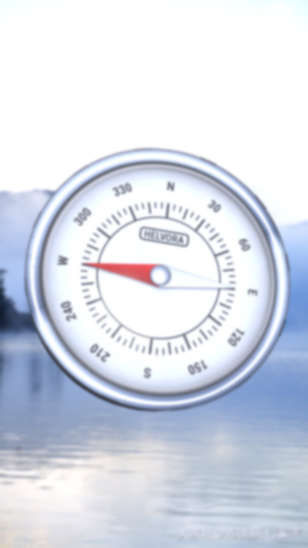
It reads value=270 unit=°
